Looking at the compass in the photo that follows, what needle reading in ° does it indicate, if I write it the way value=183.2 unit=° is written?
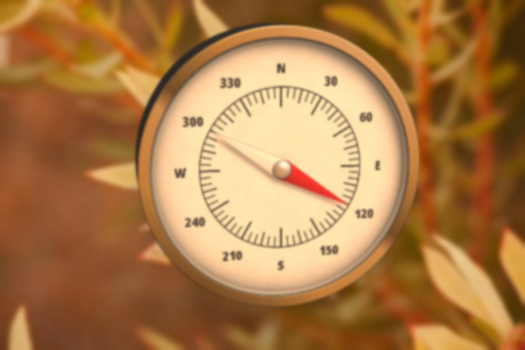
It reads value=120 unit=°
